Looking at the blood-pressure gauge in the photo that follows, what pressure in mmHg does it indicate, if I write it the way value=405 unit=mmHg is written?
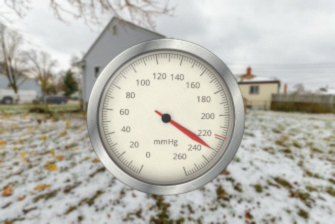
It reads value=230 unit=mmHg
